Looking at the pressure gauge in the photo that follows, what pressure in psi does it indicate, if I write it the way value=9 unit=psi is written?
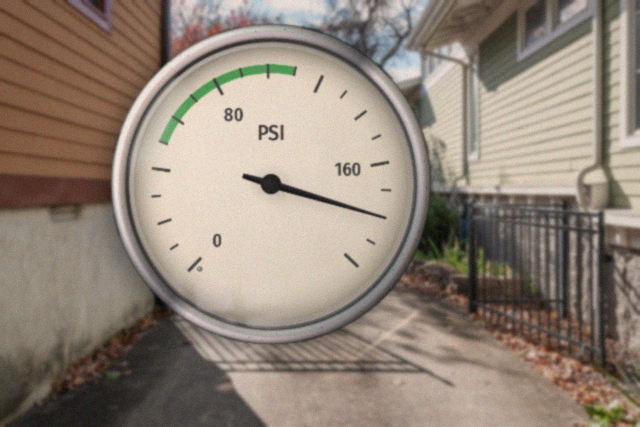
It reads value=180 unit=psi
